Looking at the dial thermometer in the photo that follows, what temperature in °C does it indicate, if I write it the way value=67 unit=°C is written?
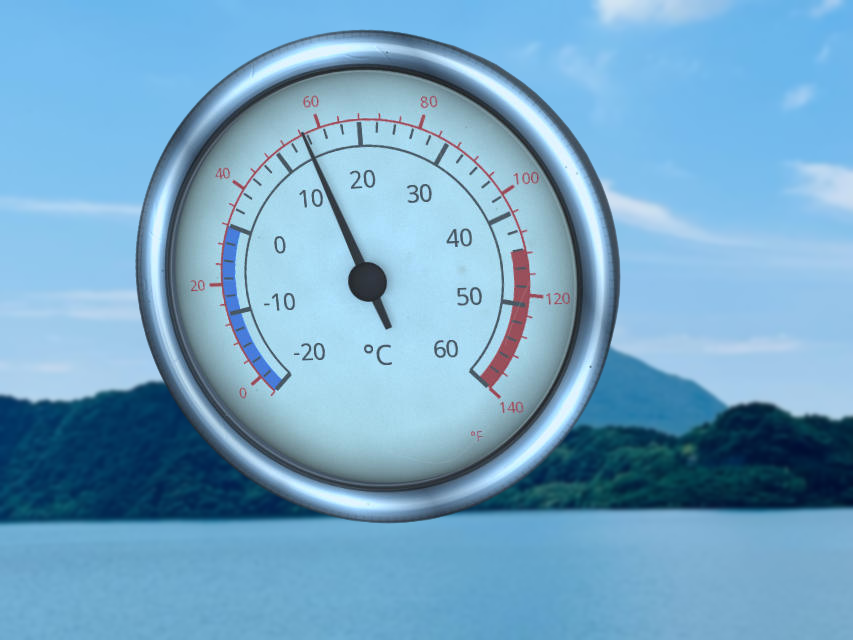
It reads value=14 unit=°C
